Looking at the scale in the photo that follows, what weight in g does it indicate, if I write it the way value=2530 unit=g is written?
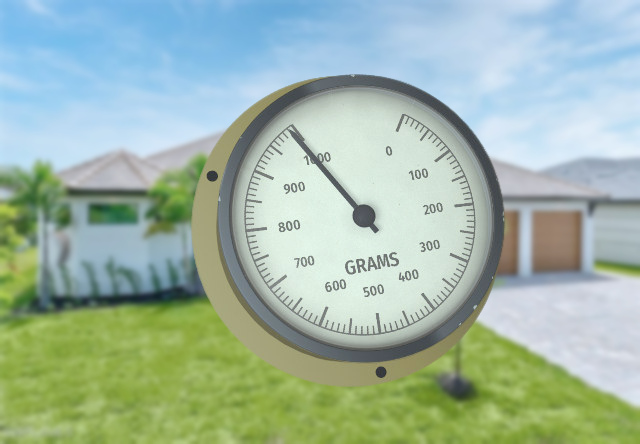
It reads value=990 unit=g
